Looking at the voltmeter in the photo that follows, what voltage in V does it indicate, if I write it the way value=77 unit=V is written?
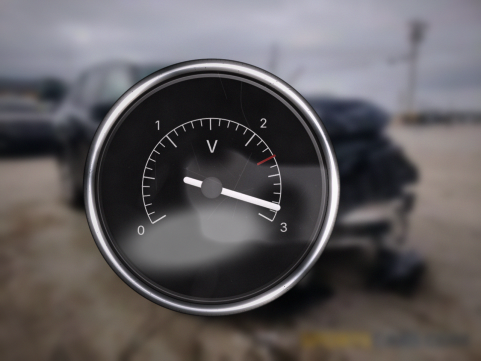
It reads value=2.85 unit=V
